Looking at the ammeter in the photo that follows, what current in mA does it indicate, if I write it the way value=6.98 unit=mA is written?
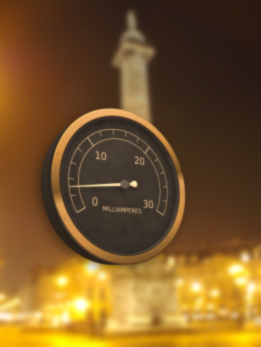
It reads value=3 unit=mA
